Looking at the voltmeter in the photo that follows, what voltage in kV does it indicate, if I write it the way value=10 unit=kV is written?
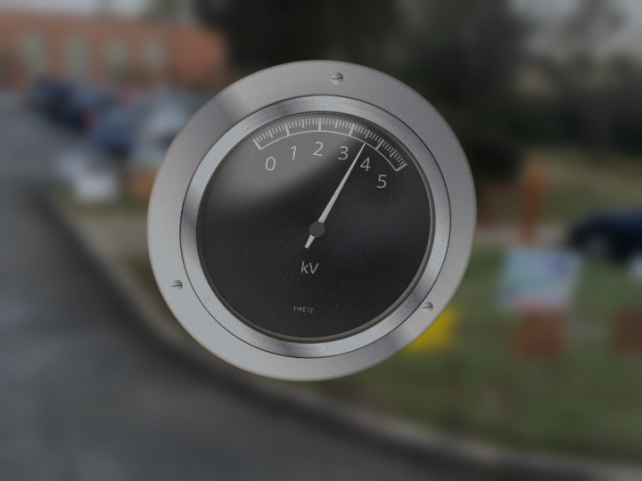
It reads value=3.5 unit=kV
